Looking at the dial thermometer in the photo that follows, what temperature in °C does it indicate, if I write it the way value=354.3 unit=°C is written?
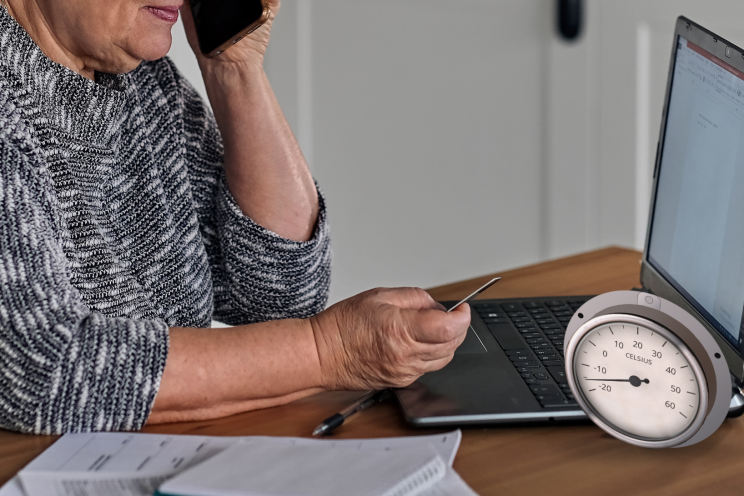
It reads value=-15 unit=°C
